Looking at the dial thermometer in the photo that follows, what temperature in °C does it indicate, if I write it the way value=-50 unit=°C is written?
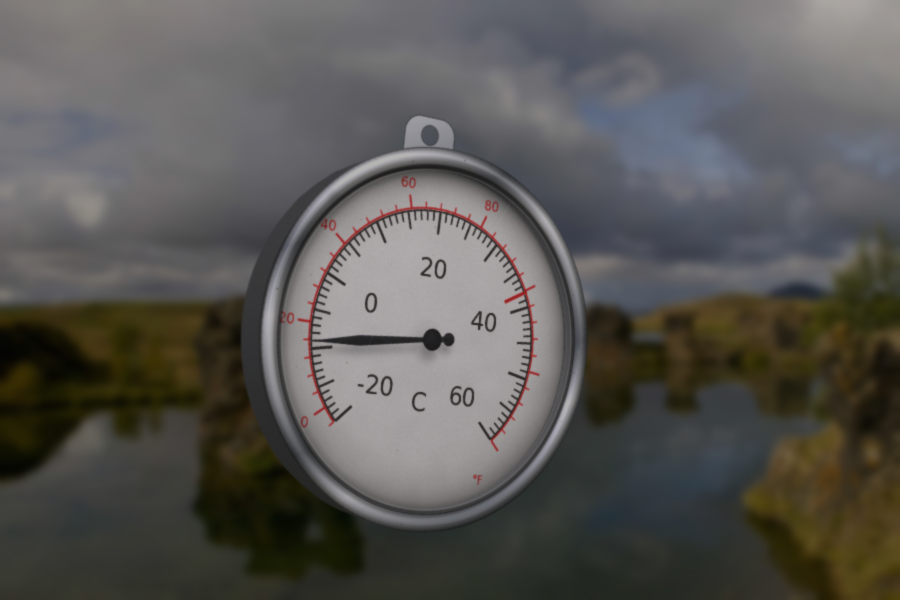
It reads value=-9 unit=°C
